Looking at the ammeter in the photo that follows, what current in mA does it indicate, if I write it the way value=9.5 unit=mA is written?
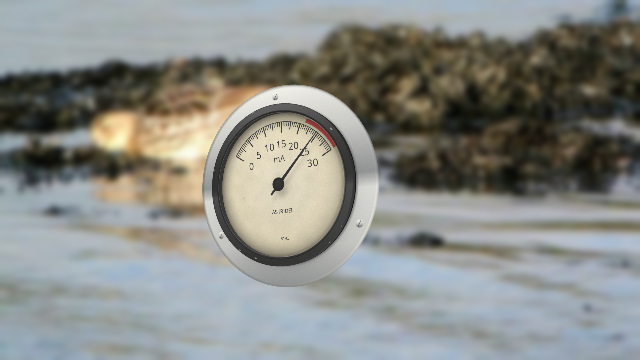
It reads value=25 unit=mA
